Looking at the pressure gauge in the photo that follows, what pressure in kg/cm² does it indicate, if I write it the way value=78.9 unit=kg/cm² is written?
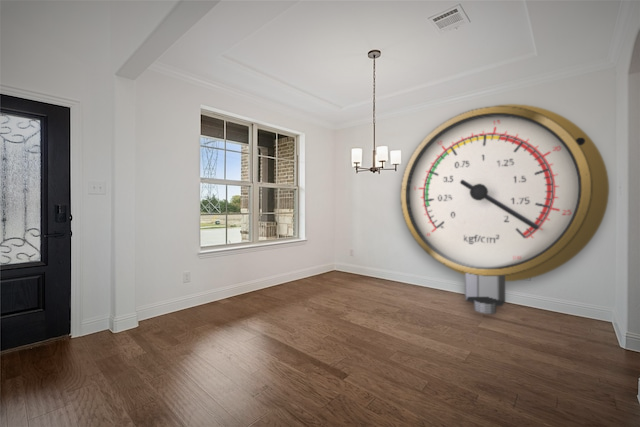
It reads value=1.9 unit=kg/cm²
